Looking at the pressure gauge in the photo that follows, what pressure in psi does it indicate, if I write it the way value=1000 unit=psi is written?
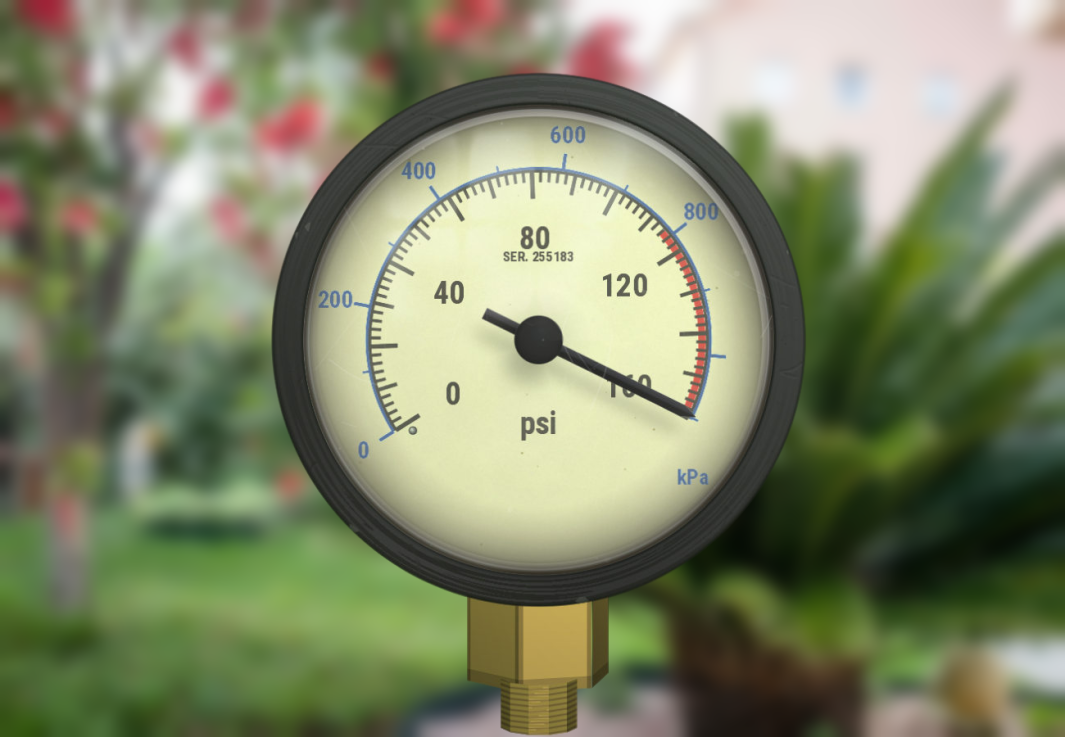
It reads value=159 unit=psi
